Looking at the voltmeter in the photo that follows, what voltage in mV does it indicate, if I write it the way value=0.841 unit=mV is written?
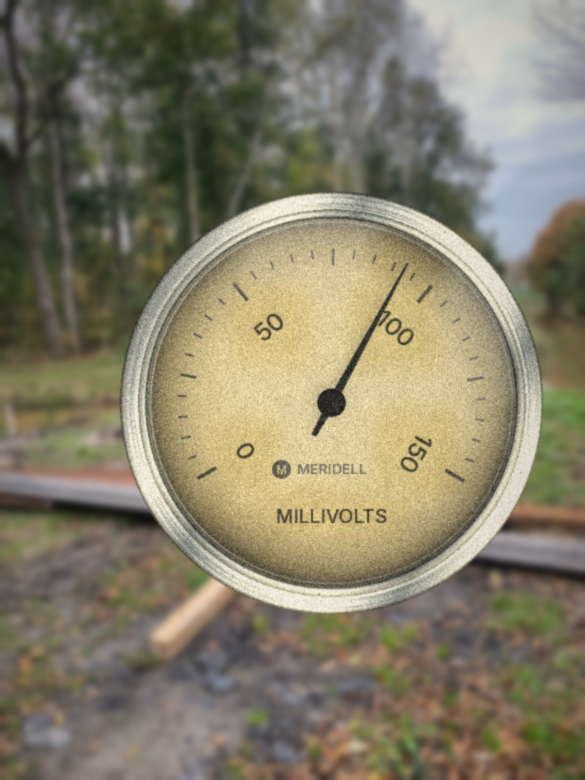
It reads value=92.5 unit=mV
